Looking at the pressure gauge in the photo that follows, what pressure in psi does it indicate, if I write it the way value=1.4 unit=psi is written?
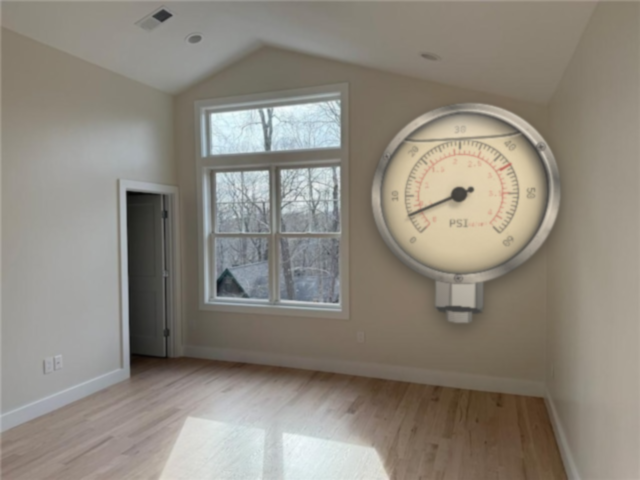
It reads value=5 unit=psi
